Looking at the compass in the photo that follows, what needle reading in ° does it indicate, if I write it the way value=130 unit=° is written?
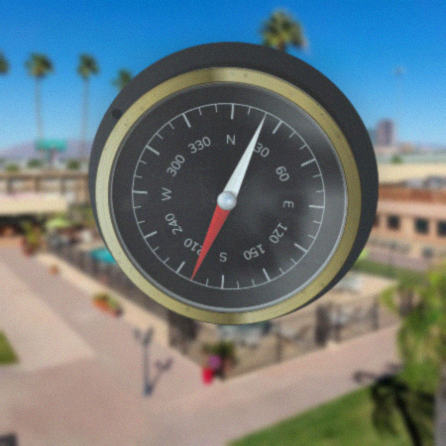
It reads value=200 unit=°
